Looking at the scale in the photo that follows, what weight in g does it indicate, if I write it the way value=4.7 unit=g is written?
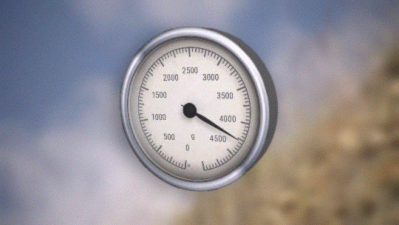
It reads value=4250 unit=g
